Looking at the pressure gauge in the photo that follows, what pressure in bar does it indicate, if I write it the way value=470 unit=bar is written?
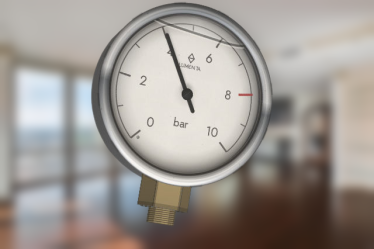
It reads value=4 unit=bar
